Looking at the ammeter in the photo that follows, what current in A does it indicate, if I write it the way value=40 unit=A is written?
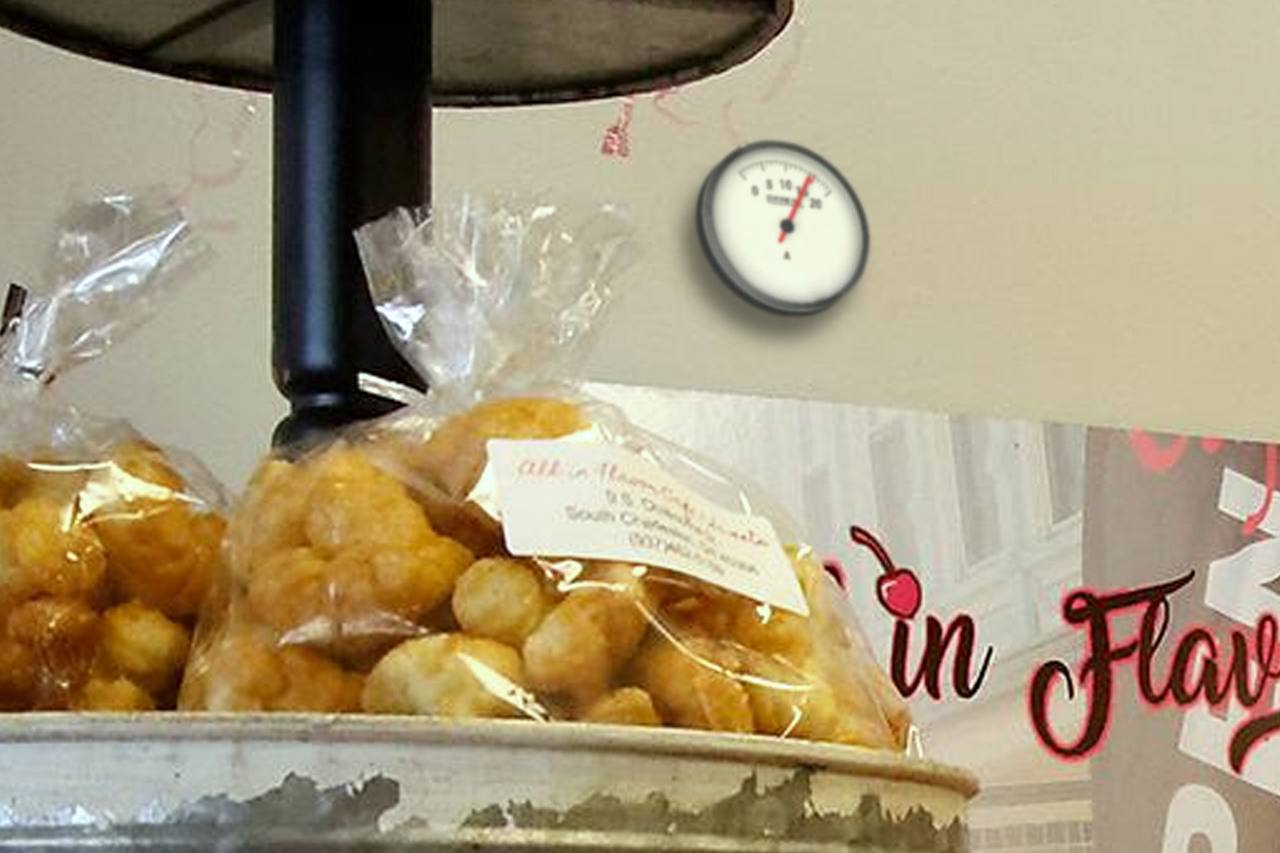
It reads value=15 unit=A
